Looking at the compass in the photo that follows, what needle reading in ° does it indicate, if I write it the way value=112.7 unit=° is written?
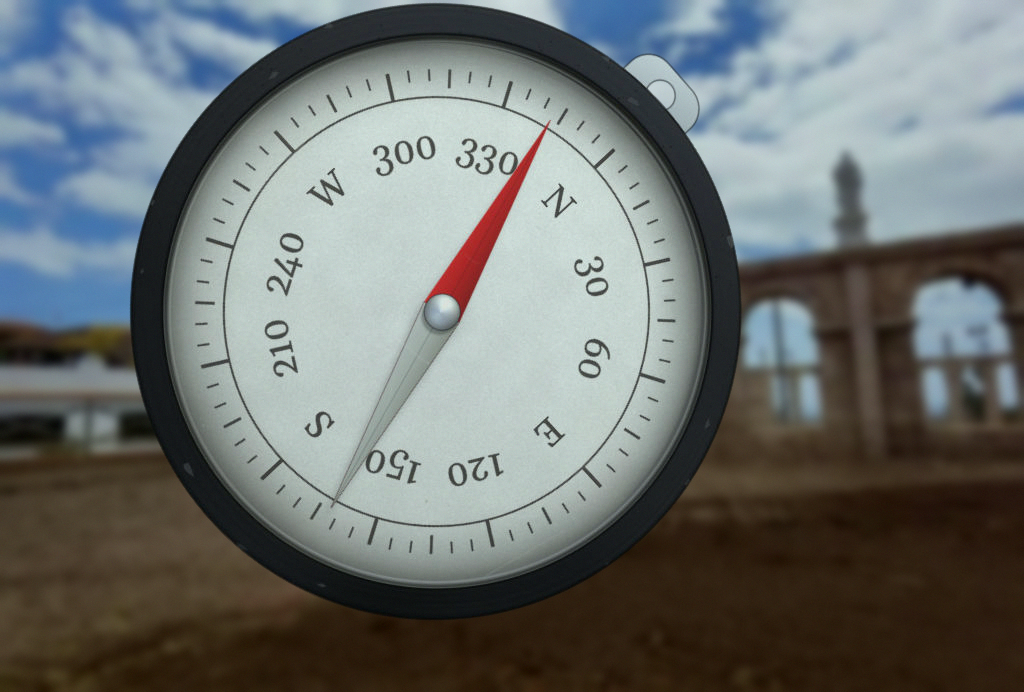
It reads value=342.5 unit=°
